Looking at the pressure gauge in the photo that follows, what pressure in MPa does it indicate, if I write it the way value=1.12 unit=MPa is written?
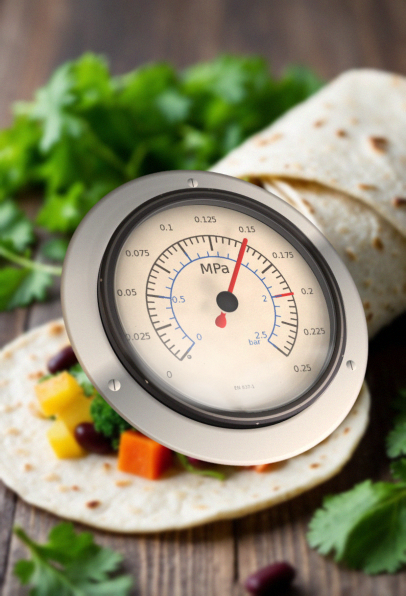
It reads value=0.15 unit=MPa
